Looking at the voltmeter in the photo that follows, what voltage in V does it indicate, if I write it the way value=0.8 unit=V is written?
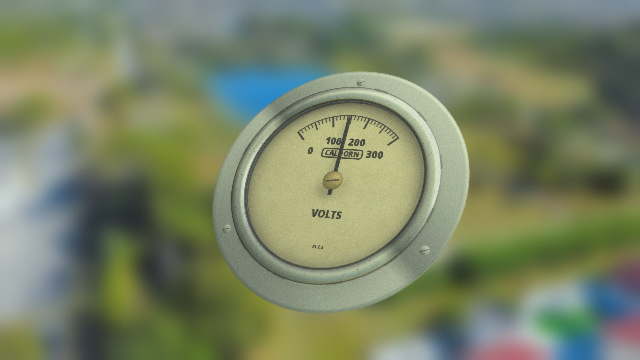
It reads value=150 unit=V
